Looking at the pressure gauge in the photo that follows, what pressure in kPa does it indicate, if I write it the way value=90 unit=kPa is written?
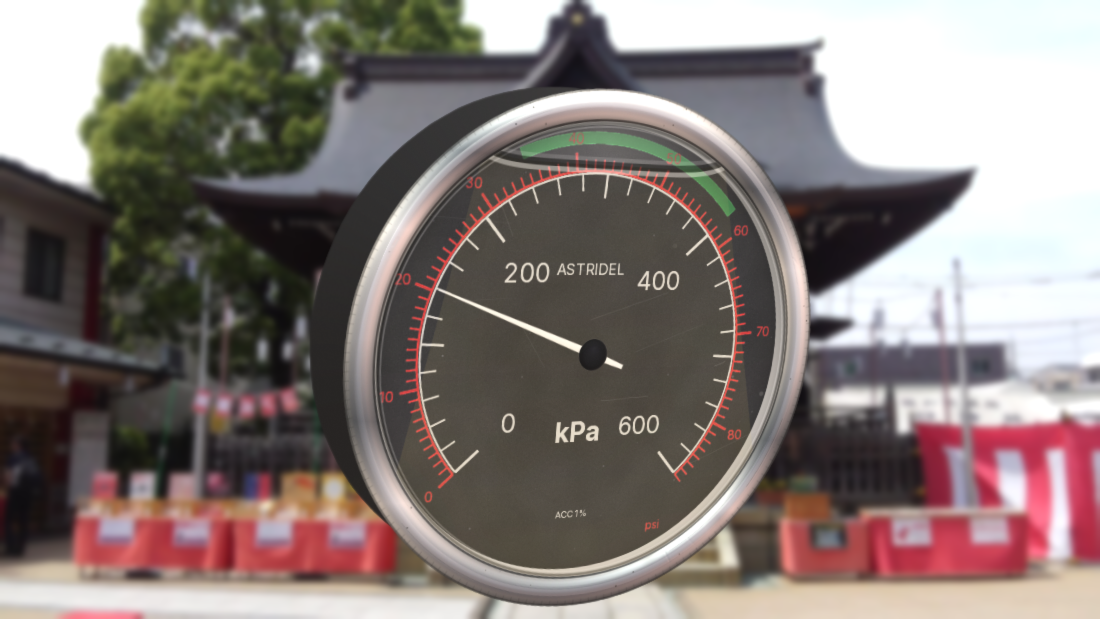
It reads value=140 unit=kPa
